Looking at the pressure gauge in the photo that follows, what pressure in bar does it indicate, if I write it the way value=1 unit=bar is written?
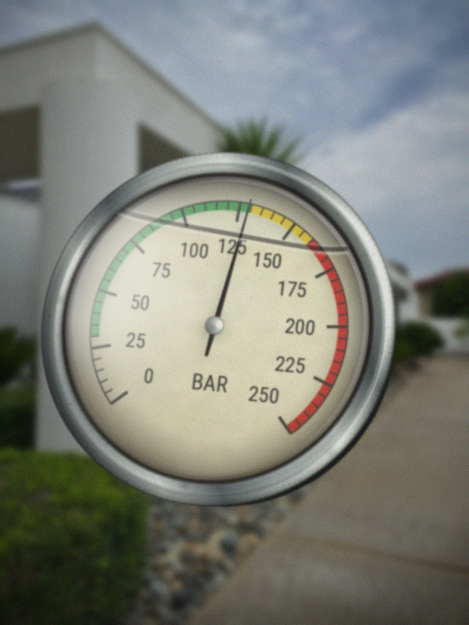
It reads value=130 unit=bar
